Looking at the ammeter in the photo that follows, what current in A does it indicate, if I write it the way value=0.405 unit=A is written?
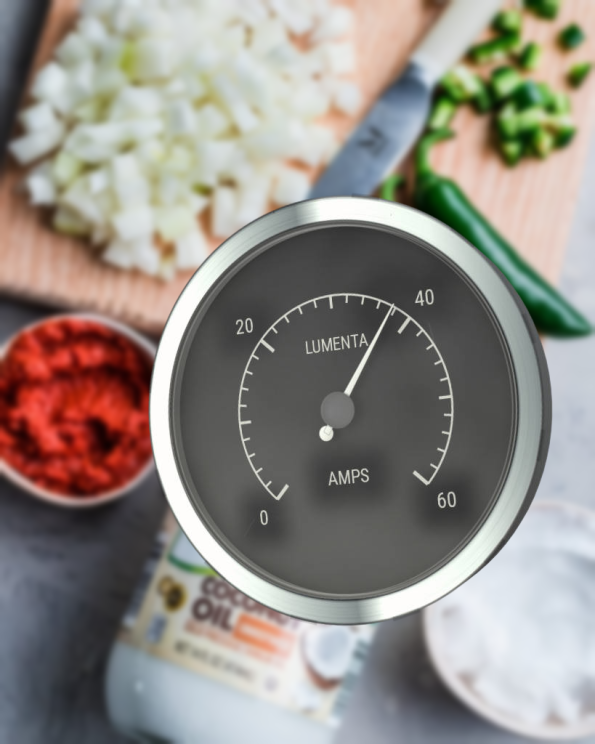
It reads value=38 unit=A
